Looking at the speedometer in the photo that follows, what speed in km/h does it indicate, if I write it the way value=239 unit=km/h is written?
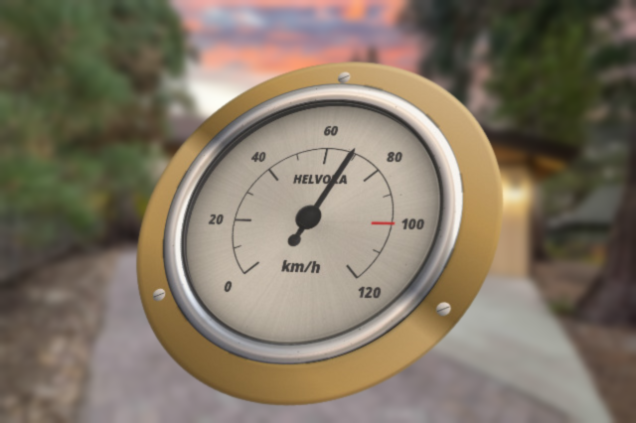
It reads value=70 unit=km/h
